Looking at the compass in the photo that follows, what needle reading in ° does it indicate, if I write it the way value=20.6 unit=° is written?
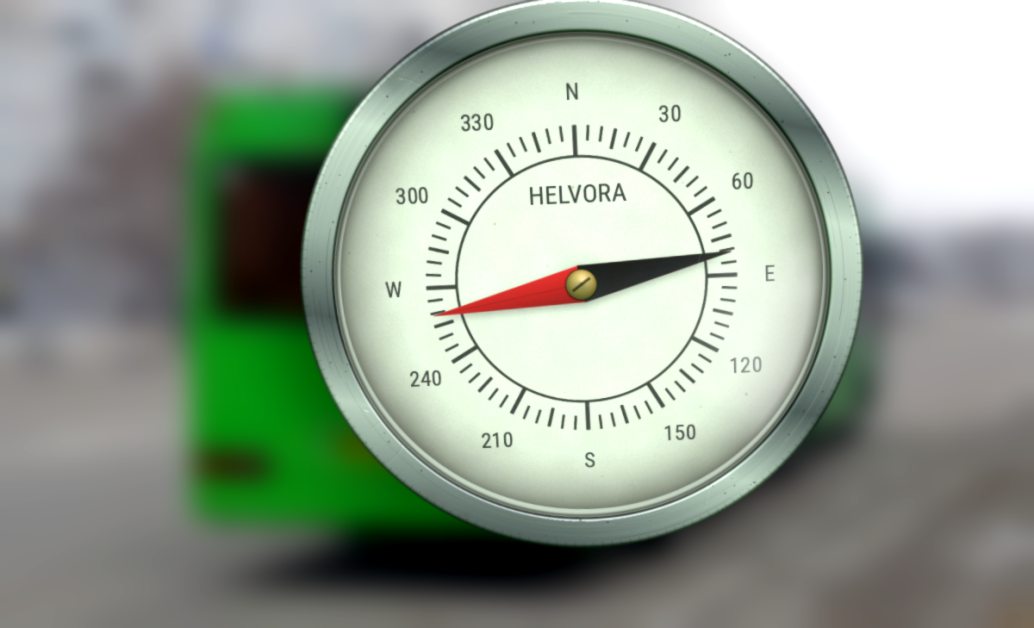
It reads value=260 unit=°
